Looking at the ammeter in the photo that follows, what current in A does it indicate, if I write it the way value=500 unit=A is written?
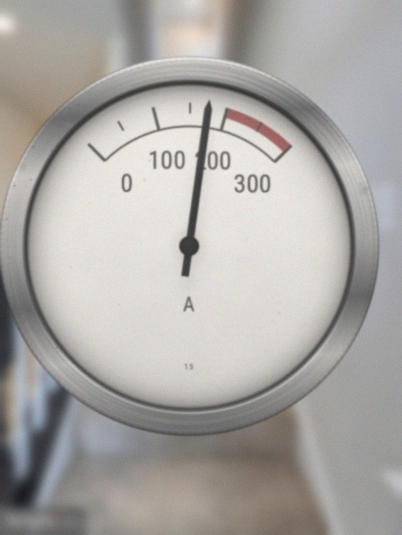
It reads value=175 unit=A
